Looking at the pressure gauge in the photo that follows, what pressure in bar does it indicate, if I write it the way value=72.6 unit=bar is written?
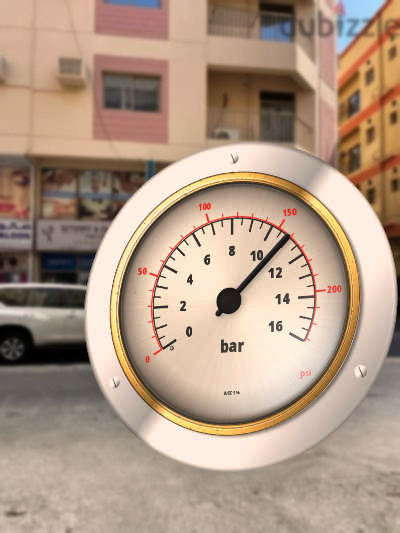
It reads value=11 unit=bar
